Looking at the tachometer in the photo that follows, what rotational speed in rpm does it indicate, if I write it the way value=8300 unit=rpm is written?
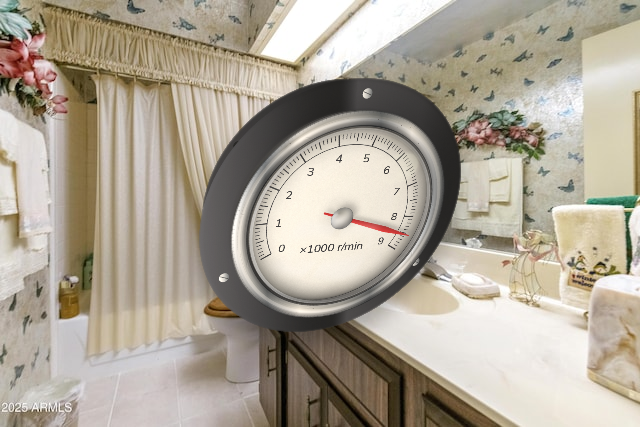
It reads value=8500 unit=rpm
